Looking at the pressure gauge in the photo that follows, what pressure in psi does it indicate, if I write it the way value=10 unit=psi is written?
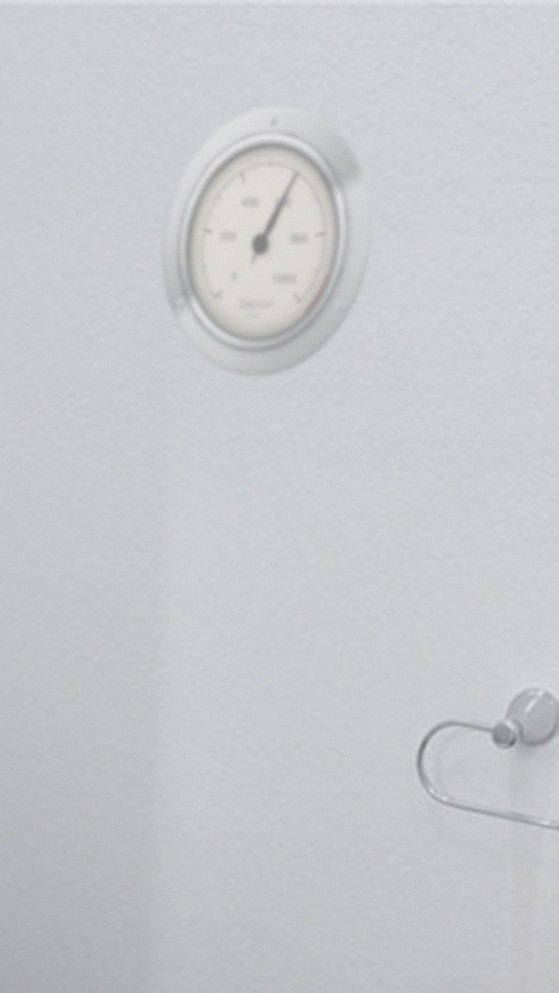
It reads value=600 unit=psi
